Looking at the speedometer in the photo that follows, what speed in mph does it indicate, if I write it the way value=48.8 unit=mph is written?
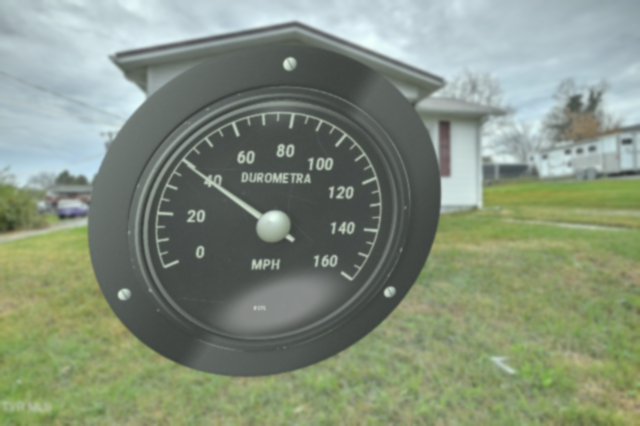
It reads value=40 unit=mph
